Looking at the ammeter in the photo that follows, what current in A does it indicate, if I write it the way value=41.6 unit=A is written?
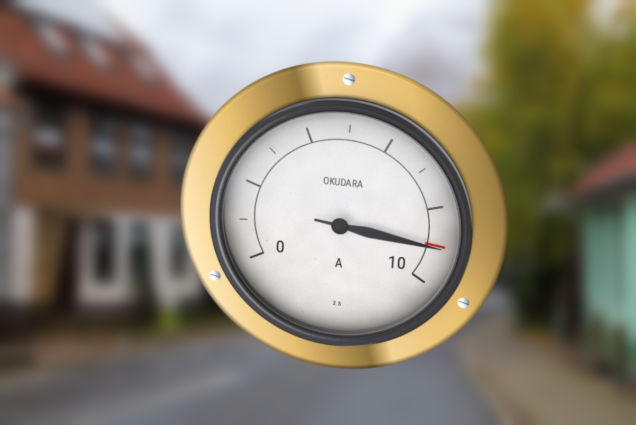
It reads value=9 unit=A
